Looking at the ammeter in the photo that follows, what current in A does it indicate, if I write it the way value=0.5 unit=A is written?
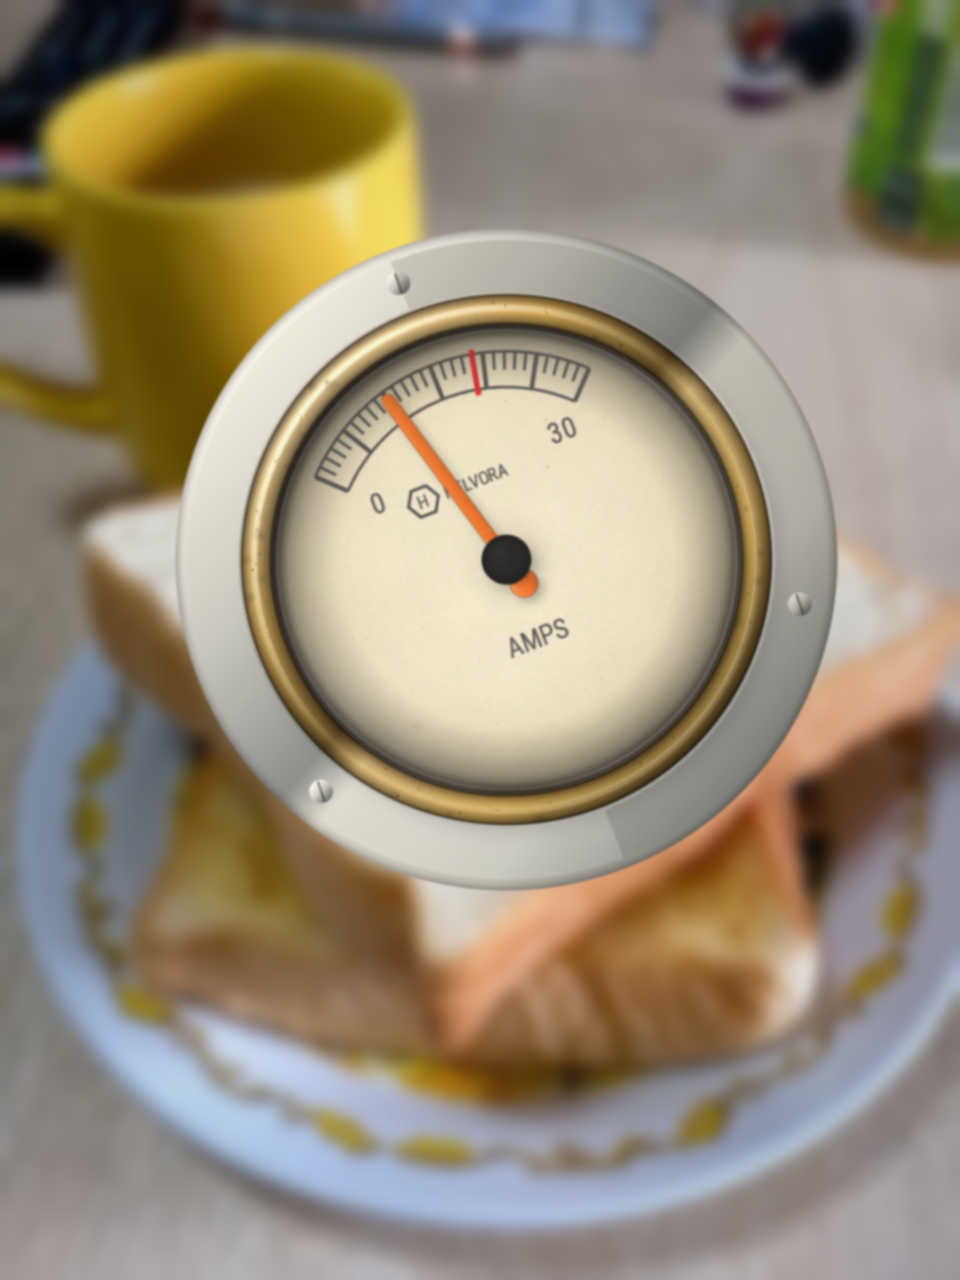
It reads value=10 unit=A
